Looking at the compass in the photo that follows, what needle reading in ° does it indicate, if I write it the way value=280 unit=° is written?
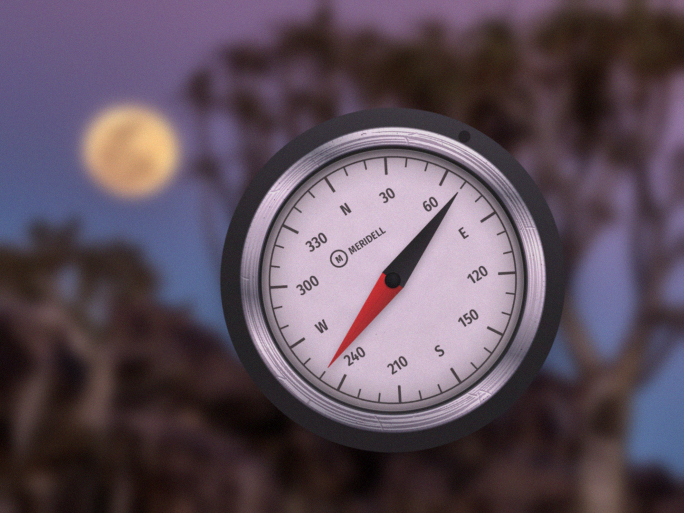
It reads value=250 unit=°
